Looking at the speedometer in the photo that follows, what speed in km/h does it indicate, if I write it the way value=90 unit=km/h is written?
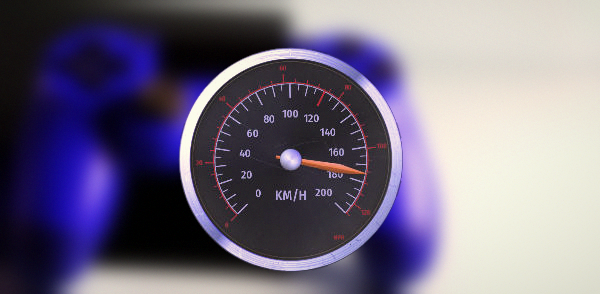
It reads value=175 unit=km/h
